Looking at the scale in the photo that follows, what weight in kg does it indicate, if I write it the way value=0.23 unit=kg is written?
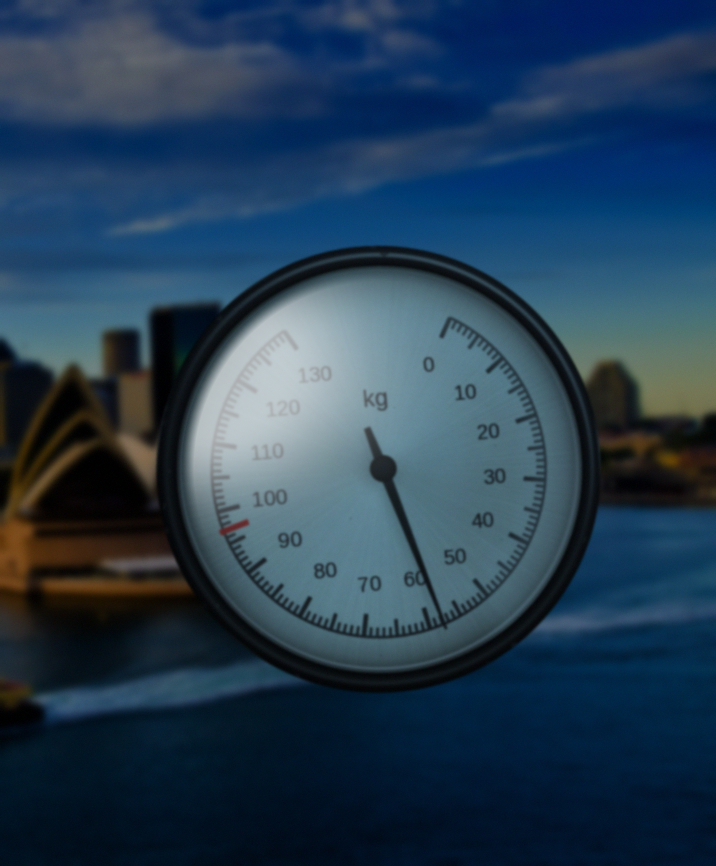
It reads value=58 unit=kg
